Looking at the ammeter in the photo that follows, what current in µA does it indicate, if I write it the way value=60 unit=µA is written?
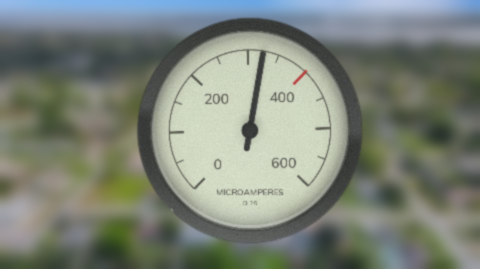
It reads value=325 unit=µA
